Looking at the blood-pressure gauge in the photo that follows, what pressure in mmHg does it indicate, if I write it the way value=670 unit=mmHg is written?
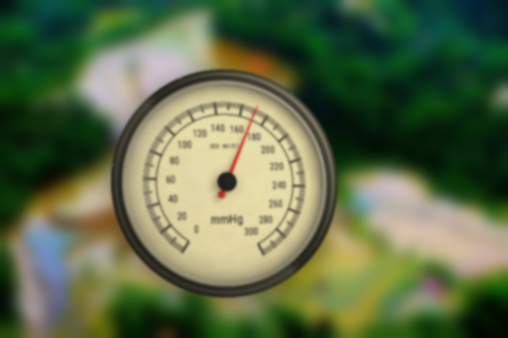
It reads value=170 unit=mmHg
